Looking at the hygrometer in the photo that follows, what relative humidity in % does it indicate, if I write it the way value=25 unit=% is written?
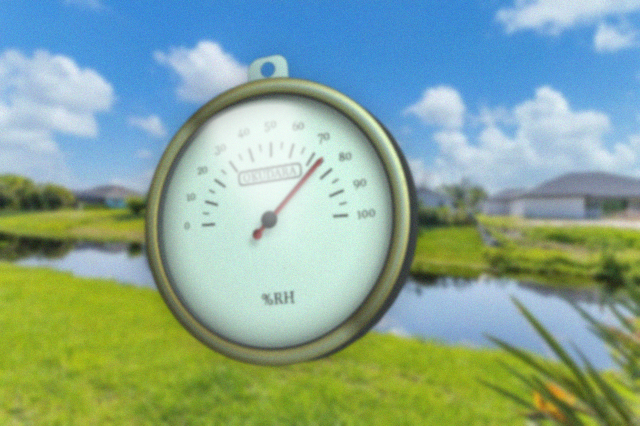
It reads value=75 unit=%
